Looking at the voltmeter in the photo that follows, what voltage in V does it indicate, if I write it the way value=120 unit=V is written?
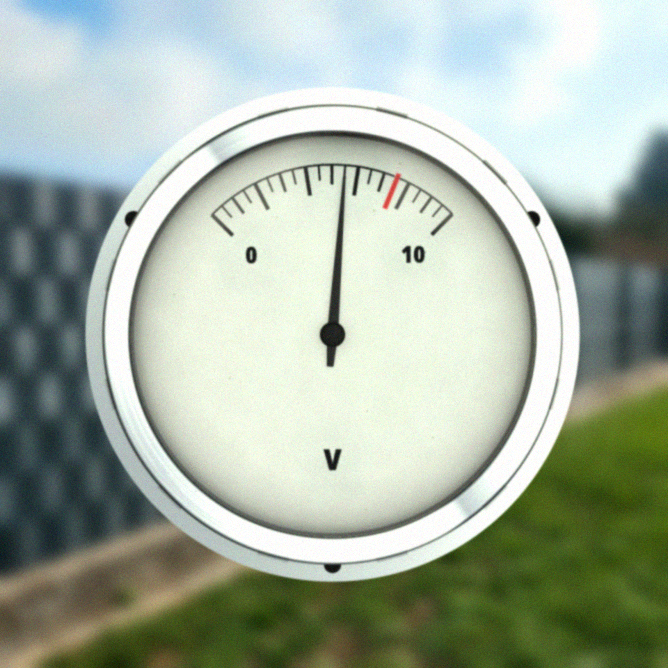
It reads value=5.5 unit=V
